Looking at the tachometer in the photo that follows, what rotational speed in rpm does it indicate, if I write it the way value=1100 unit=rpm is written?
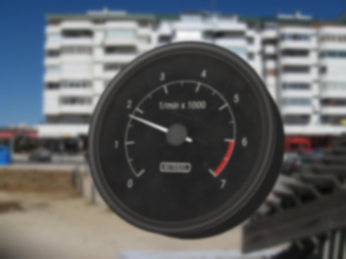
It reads value=1750 unit=rpm
